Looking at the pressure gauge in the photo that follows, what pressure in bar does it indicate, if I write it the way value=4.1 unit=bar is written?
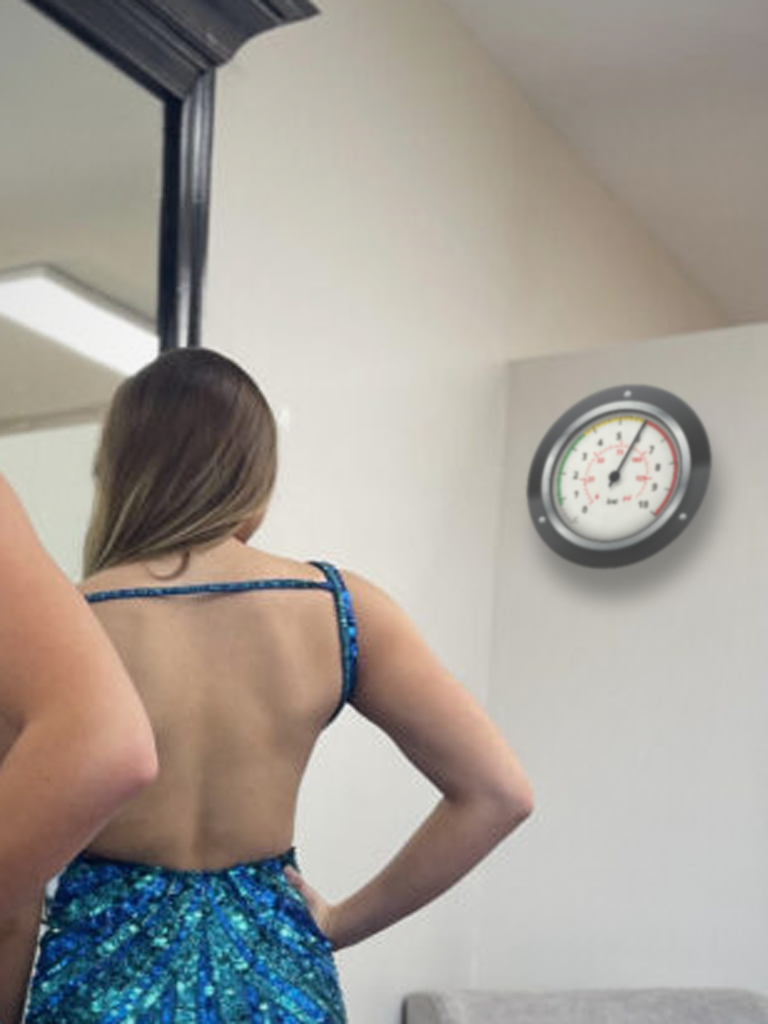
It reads value=6 unit=bar
